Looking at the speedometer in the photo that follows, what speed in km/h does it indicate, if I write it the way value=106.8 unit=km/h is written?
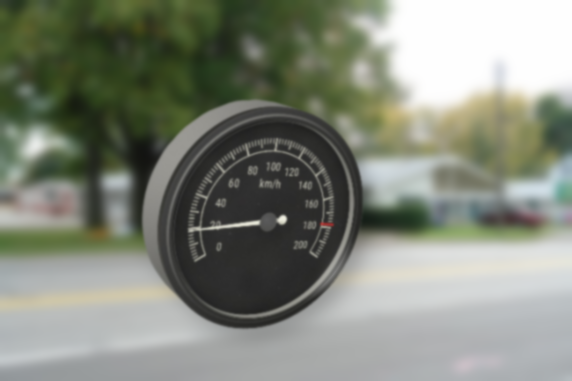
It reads value=20 unit=km/h
